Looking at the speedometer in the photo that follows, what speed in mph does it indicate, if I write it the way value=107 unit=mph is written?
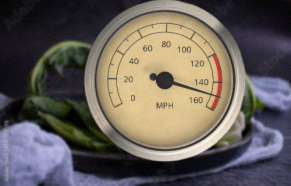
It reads value=150 unit=mph
